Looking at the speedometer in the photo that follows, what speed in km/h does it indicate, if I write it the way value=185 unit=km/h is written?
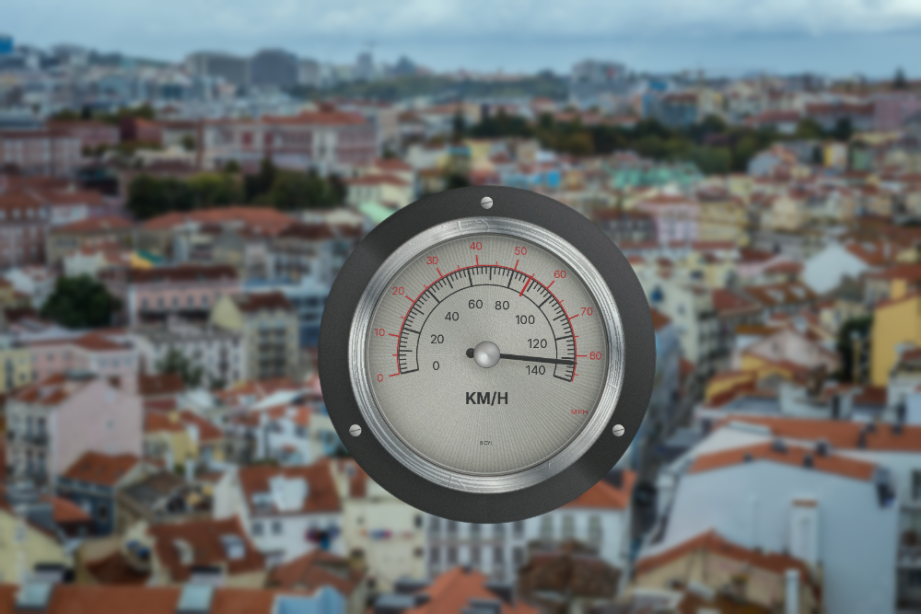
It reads value=132 unit=km/h
